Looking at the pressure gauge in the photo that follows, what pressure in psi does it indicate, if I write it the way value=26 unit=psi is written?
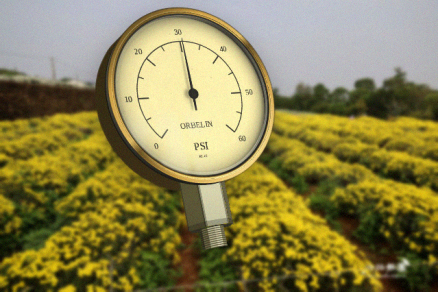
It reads value=30 unit=psi
